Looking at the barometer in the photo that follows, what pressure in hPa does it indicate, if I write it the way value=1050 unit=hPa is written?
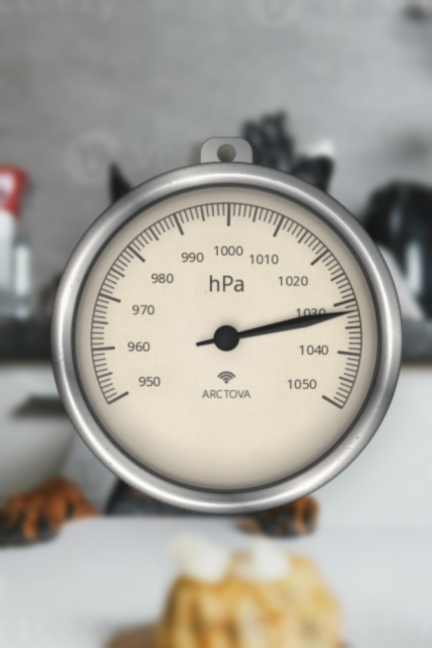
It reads value=1032 unit=hPa
